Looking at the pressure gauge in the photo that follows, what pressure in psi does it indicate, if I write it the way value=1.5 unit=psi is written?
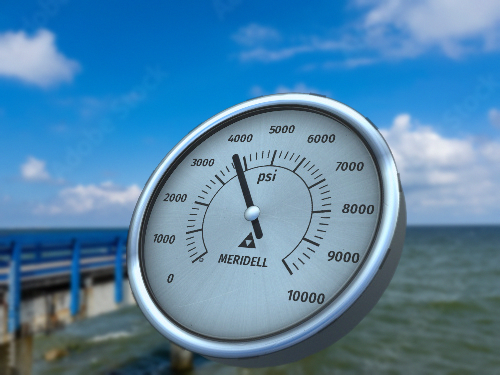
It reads value=3800 unit=psi
